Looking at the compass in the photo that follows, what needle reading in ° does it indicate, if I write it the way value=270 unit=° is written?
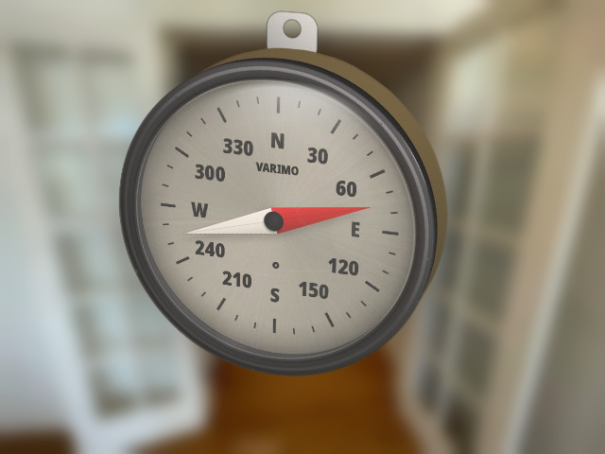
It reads value=75 unit=°
